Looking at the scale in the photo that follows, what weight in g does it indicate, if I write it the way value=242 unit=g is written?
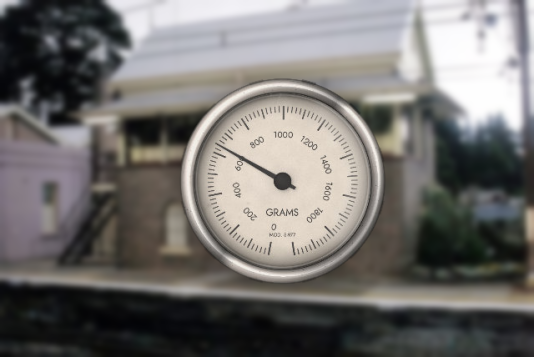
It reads value=640 unit=g
